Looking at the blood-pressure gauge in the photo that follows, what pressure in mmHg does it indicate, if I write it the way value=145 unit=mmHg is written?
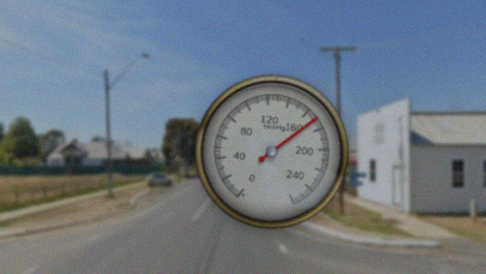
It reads value=170 unit=mmHg
